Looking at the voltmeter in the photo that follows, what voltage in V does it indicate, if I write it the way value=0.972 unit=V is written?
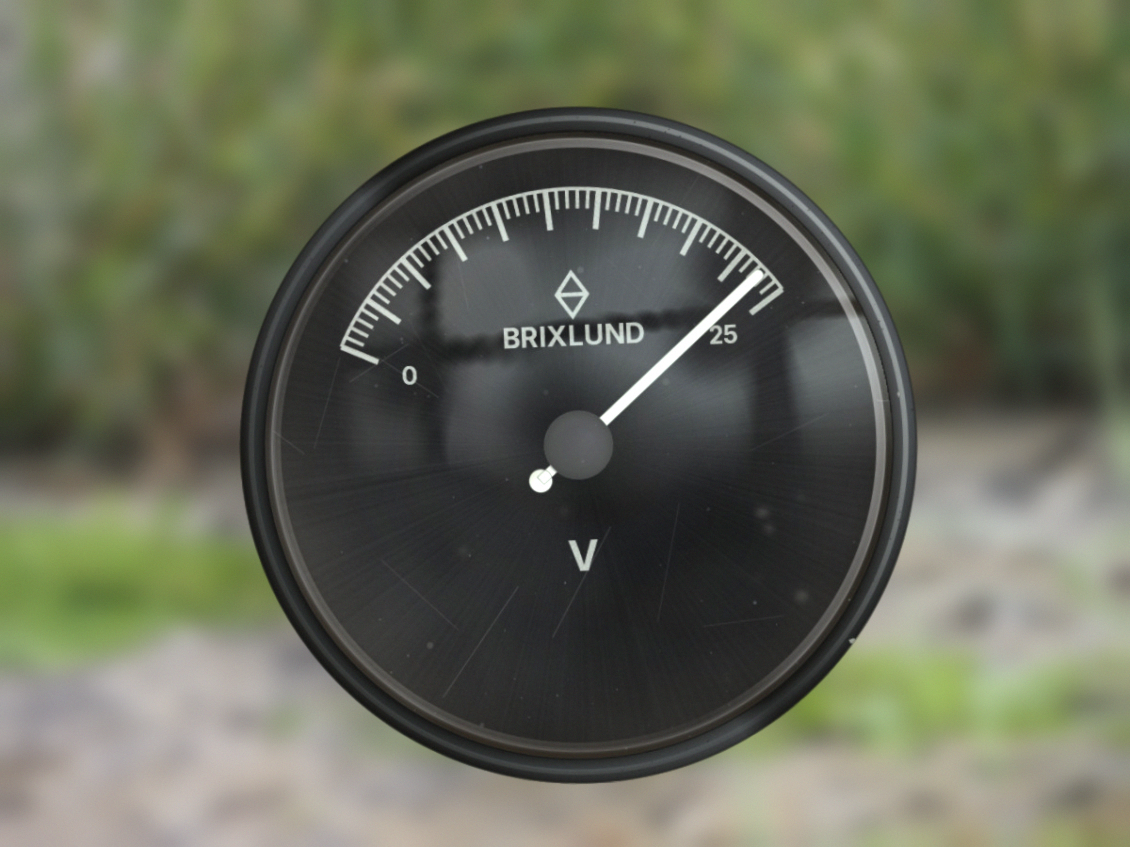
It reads value=23.75 unit=V
